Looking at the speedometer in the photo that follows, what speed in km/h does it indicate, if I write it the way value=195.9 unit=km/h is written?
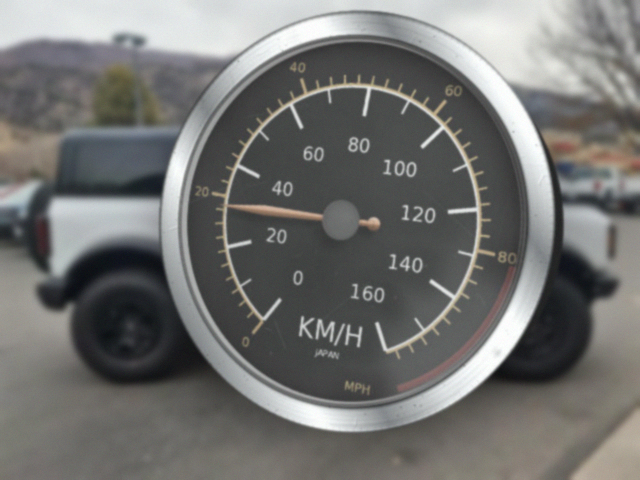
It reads value=30 unit=km/h
